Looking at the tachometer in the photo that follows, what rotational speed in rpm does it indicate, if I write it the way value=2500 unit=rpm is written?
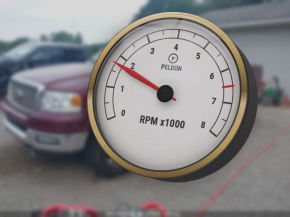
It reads value=1750 unit=rpm
